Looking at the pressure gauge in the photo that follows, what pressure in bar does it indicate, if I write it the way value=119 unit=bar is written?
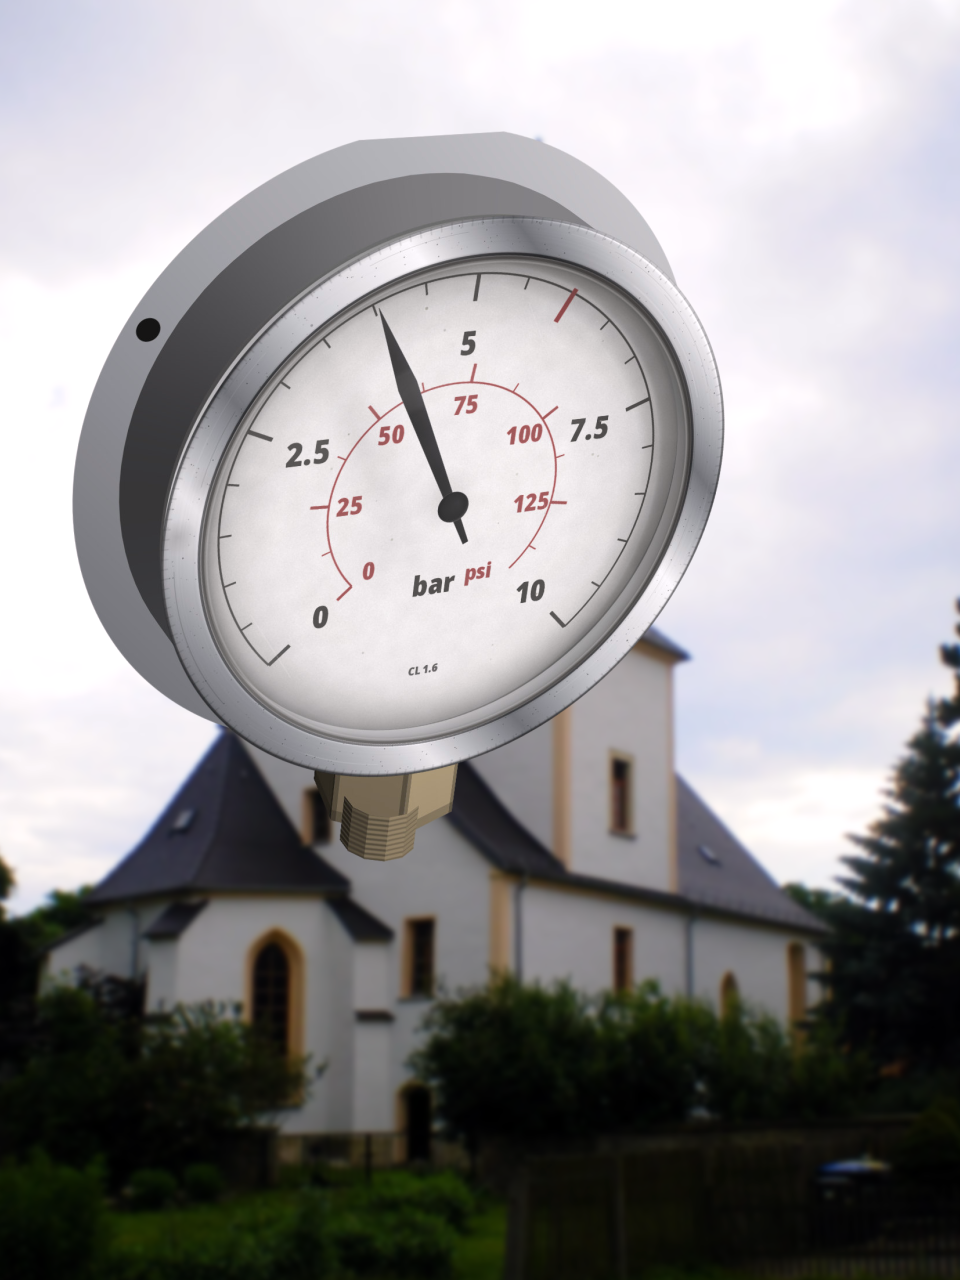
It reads value=4 unit=bar
